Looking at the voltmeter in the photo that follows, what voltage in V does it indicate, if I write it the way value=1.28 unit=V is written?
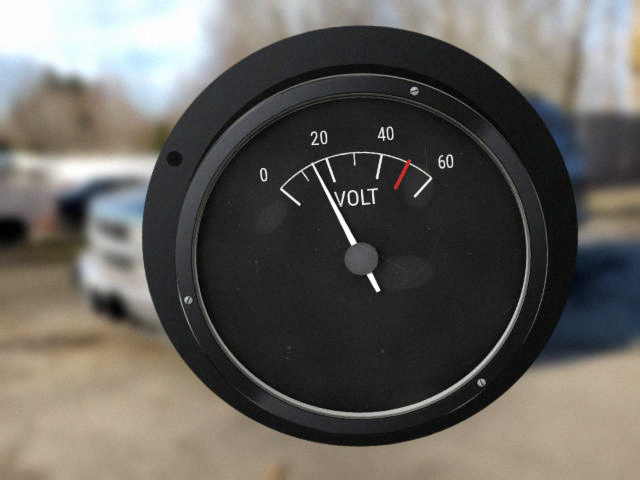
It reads value=15 unit=V
